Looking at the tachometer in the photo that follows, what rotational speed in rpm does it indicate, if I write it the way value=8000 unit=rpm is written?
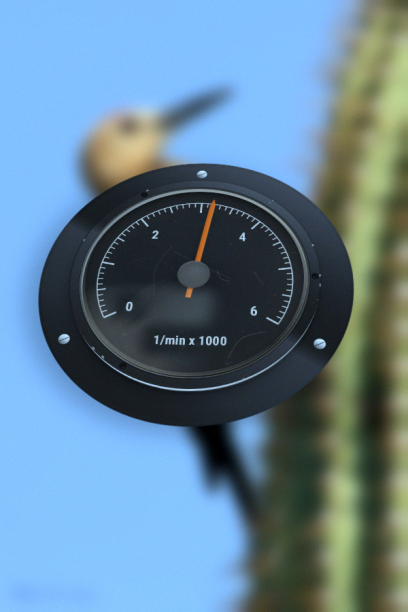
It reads value=3200 unit=rpm
